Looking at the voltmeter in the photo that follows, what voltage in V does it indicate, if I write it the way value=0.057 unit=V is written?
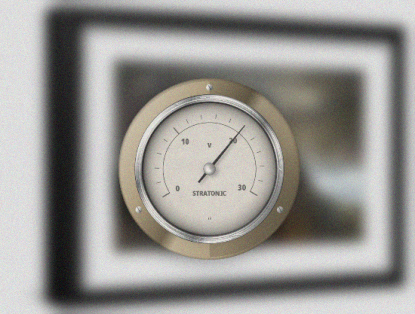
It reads value=20 unit=V
